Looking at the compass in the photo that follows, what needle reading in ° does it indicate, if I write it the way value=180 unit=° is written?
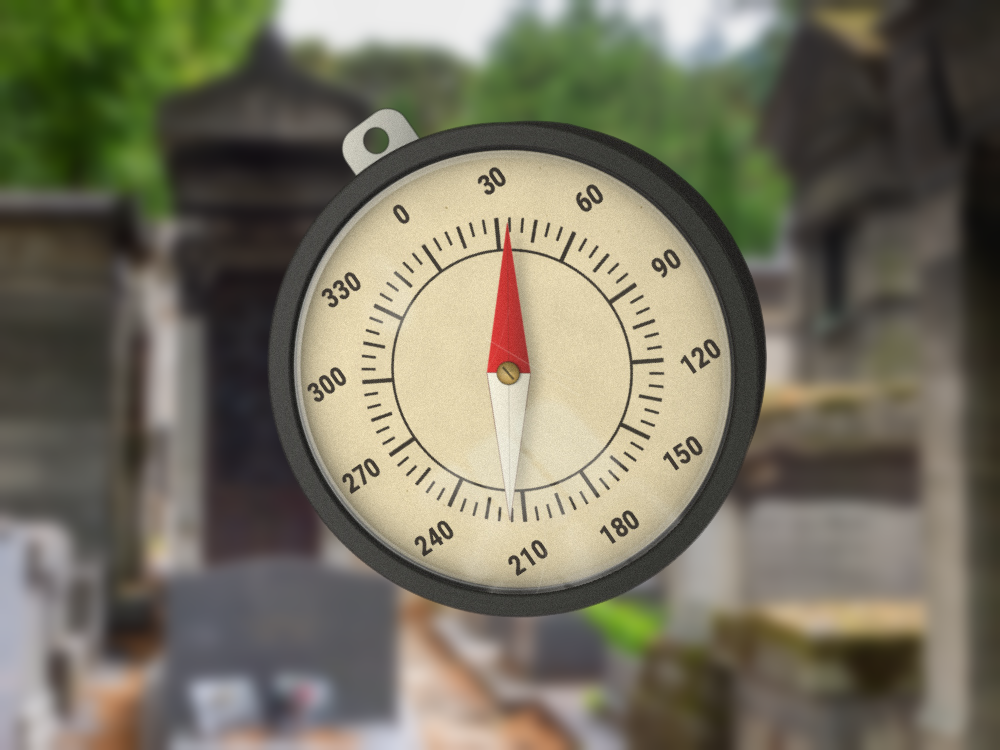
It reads value=35 unit=°
